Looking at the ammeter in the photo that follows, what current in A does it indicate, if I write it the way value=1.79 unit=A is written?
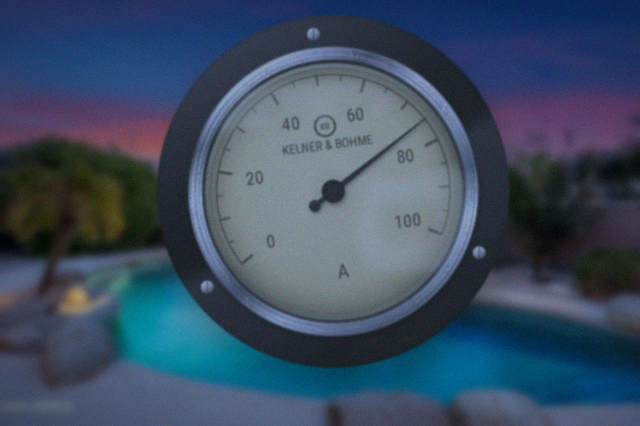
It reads value=75 unit=A
